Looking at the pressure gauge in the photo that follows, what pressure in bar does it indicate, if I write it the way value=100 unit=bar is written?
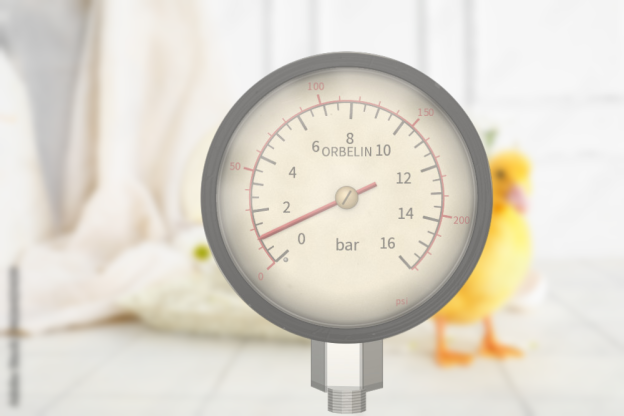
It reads value=1 unit=bar
